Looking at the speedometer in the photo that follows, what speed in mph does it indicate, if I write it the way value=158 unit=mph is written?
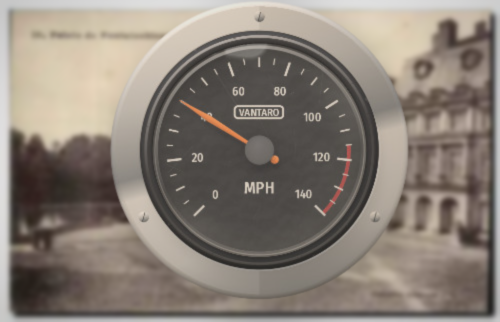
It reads value=40 unit=mph
